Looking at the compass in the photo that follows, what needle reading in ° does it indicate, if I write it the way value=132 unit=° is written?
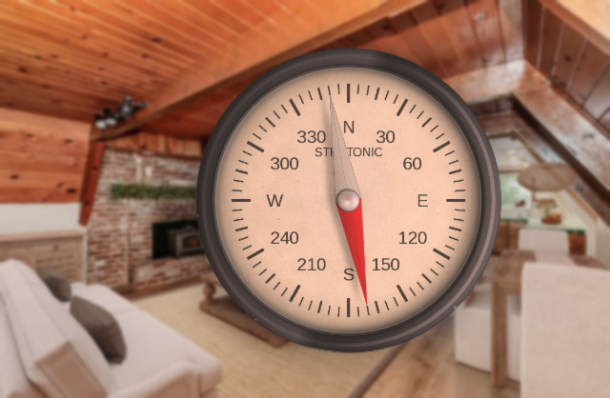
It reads value=170 unit=°
